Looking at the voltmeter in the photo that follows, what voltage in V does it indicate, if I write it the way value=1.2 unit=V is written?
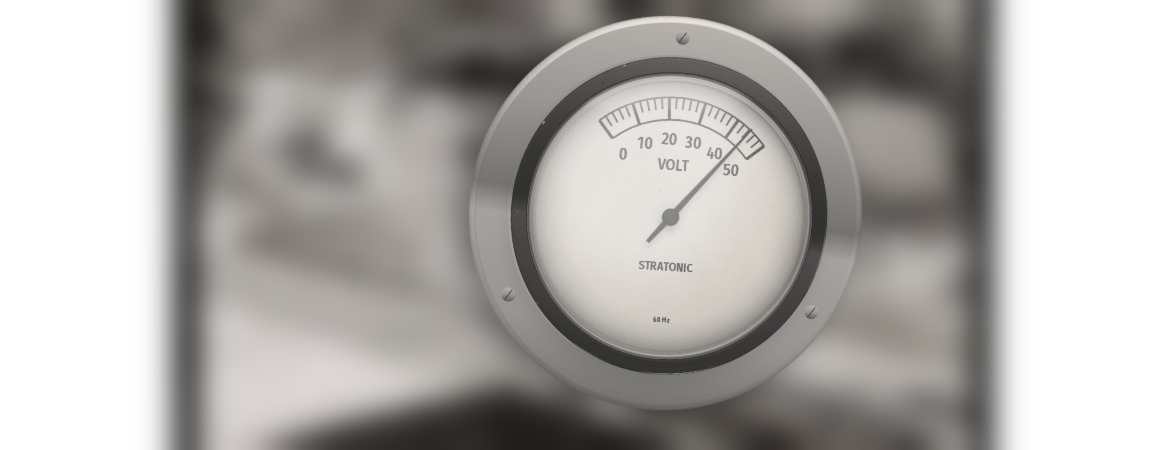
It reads value=44 unit=V
